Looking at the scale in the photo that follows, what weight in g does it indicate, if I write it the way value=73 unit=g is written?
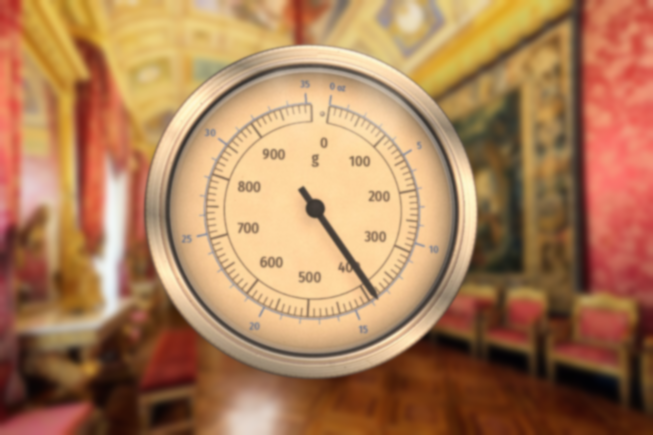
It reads value=390 unit=g
